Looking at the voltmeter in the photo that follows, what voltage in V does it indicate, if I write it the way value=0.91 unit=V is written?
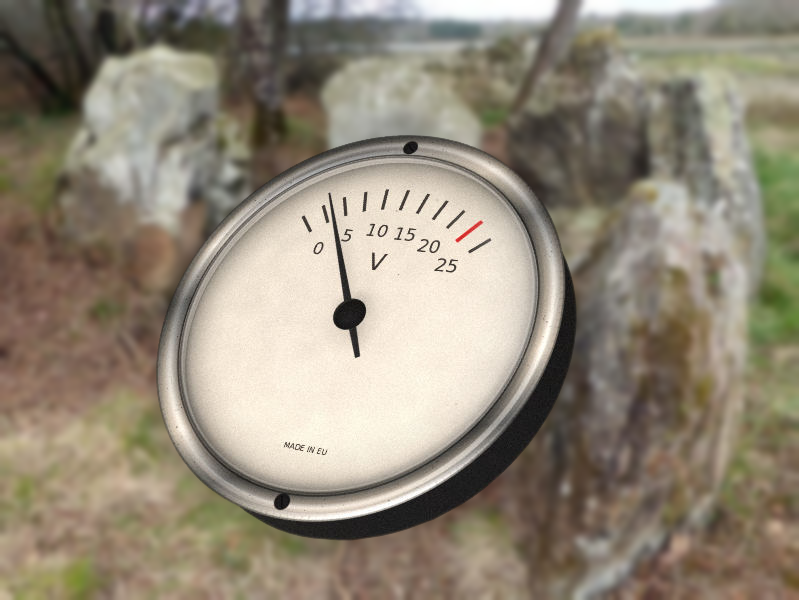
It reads value=3.75 unit=V
